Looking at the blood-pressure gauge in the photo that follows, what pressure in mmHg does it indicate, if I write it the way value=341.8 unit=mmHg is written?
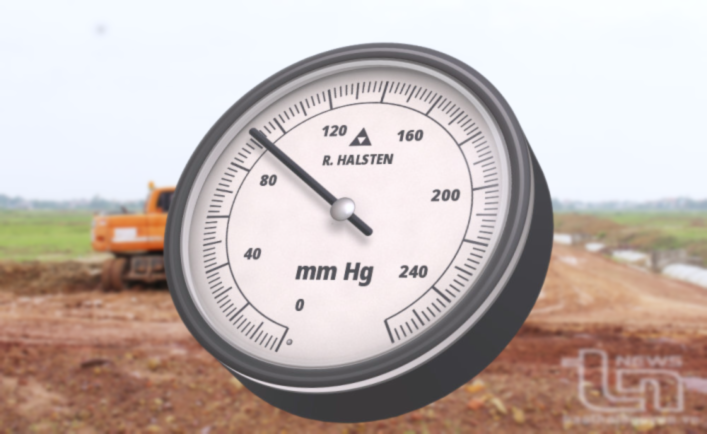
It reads value=92 unit=mmHg
